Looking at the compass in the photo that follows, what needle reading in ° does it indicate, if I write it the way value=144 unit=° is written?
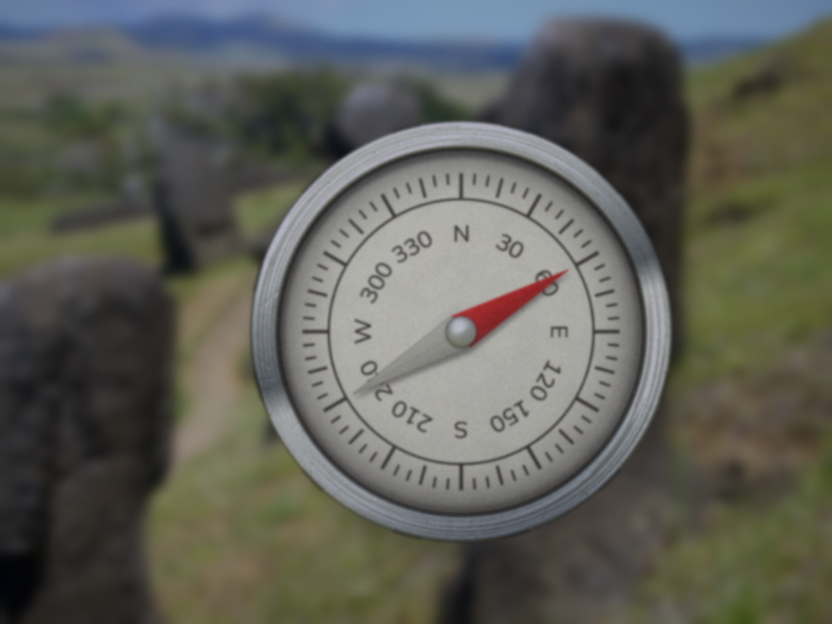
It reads value=60 unit=°
